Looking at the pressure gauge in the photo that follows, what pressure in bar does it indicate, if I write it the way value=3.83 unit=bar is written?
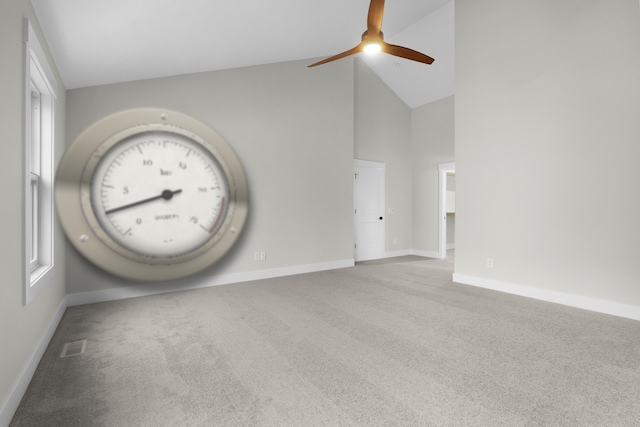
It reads value=2.5 unit=bar
